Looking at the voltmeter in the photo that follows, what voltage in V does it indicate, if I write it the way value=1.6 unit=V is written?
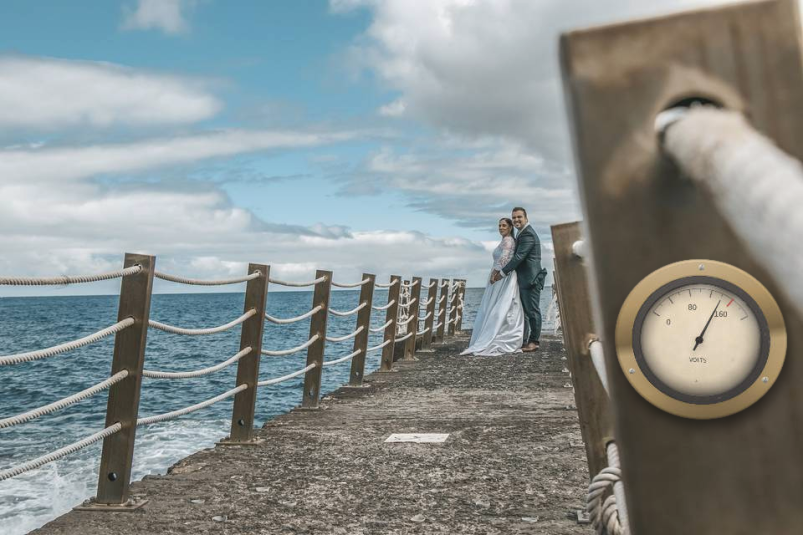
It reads value=140 unit=V
